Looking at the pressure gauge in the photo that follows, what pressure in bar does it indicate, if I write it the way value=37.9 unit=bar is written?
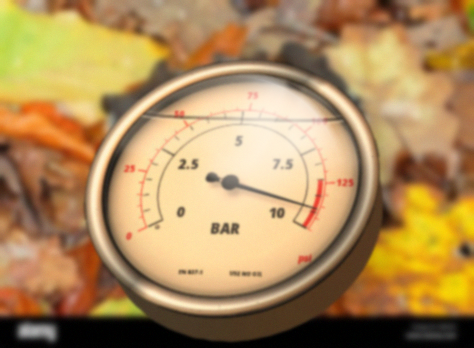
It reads value=9.5 unit=bar
